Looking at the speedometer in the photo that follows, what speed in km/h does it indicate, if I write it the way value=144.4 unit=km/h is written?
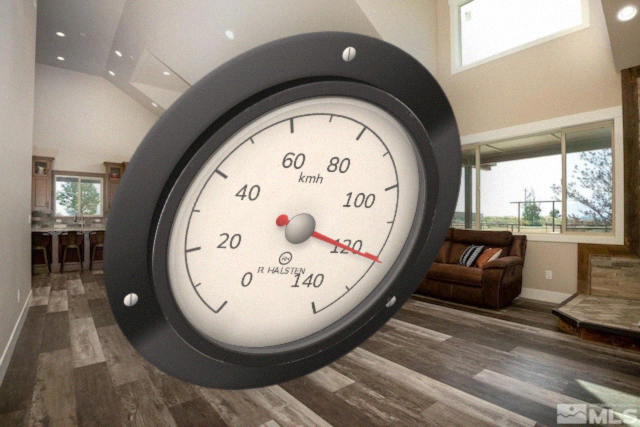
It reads value=120 unit=km/h
